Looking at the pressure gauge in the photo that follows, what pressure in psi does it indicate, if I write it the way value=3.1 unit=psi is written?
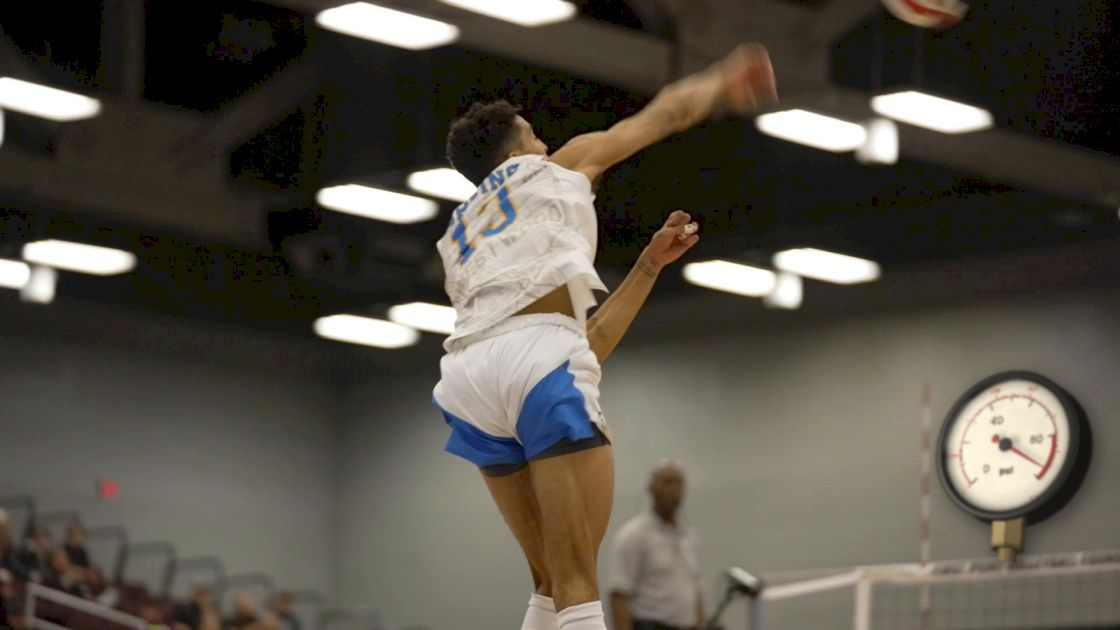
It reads value=95 unit=psi
